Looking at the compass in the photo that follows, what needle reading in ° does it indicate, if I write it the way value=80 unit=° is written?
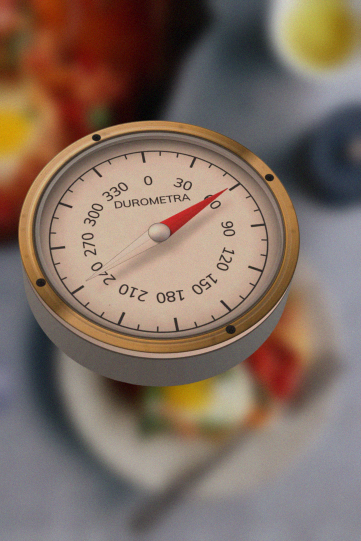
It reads value=60 unit=°
